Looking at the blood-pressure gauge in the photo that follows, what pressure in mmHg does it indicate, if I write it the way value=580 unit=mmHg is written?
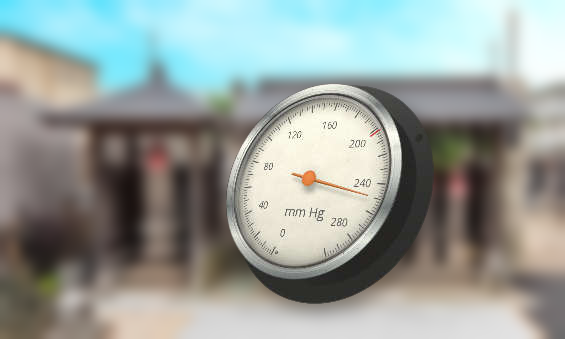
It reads value=250 unit=mmHg
